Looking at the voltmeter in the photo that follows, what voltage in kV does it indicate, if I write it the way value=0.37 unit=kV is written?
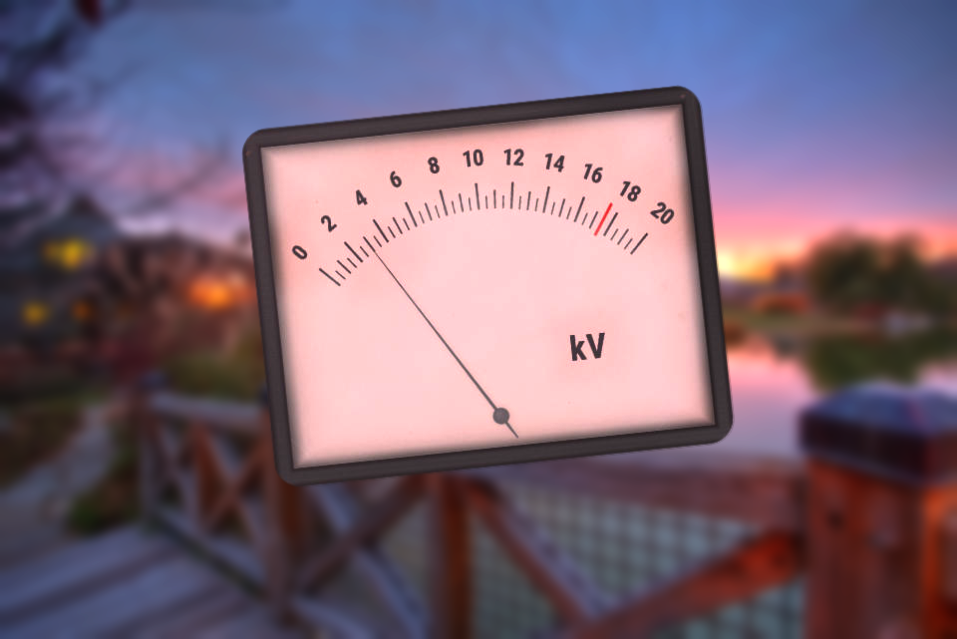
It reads value=3 unit=kV
